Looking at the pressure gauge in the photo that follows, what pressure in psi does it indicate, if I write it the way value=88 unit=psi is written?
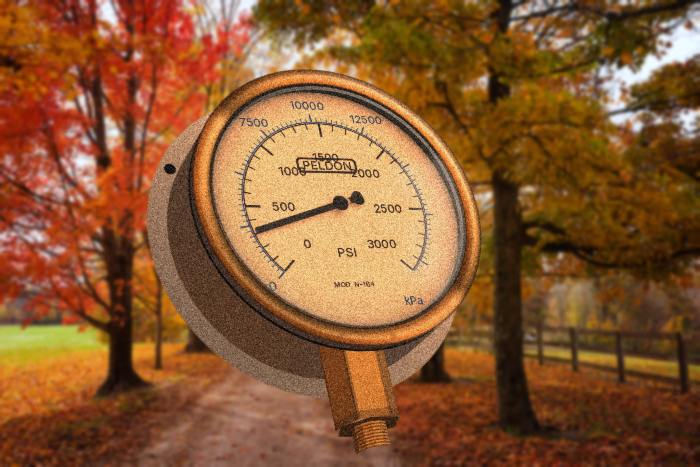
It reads value=300 unit=psi
